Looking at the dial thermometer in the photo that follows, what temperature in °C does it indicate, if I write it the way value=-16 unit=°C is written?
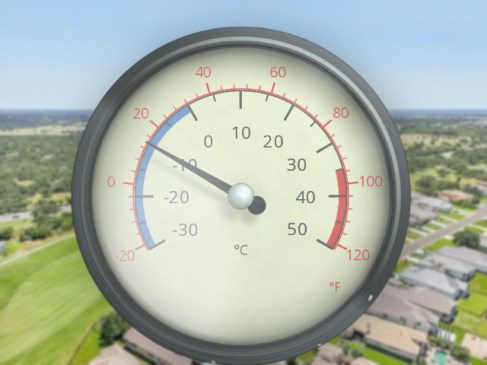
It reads value=-10 unit=°C
